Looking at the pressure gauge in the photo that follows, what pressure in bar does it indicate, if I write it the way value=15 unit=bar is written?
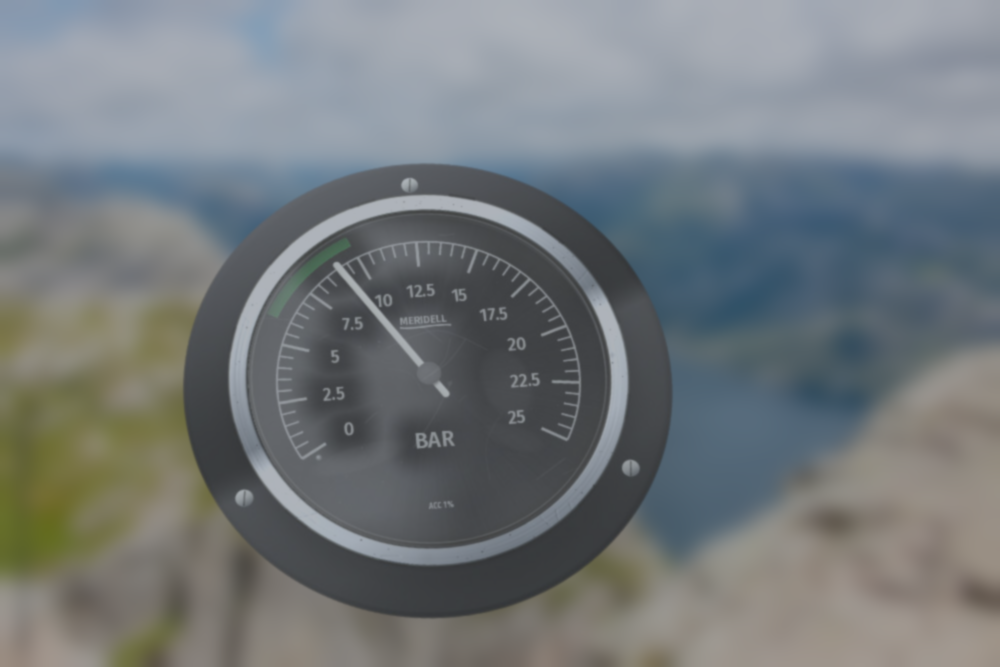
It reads value=9 unit=bar
